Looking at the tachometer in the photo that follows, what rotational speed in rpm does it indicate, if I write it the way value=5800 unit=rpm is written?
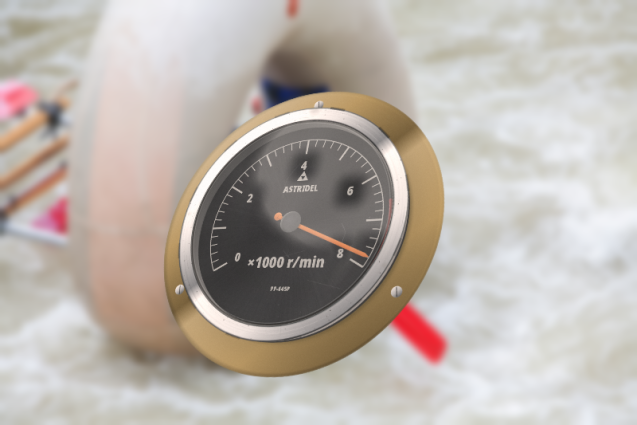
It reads value=7800 unit=rpm
